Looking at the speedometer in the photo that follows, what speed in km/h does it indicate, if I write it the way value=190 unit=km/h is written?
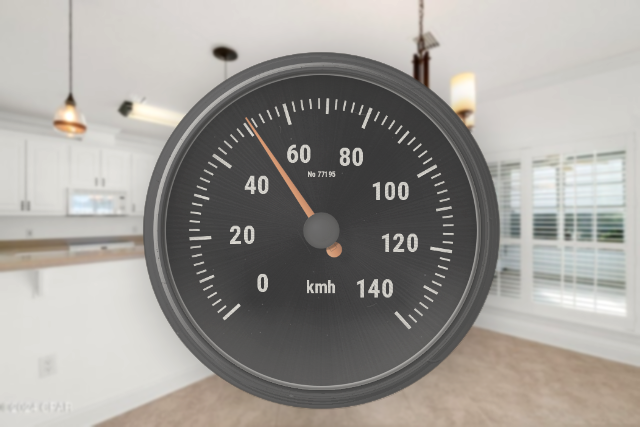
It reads value=51 unit=km/h
